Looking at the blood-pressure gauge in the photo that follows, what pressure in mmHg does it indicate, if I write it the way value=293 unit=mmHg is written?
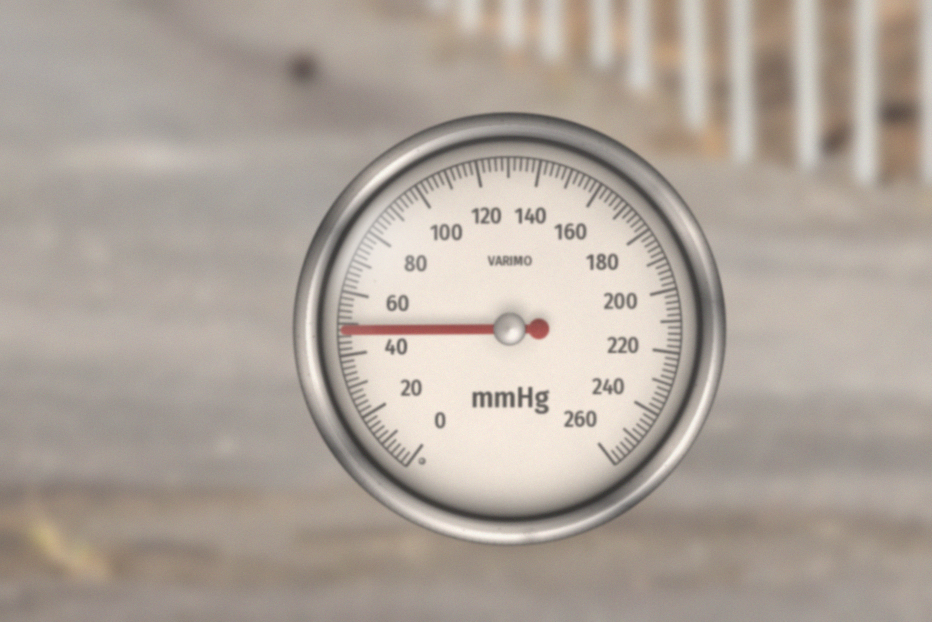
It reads value=48 unit=mmHg
